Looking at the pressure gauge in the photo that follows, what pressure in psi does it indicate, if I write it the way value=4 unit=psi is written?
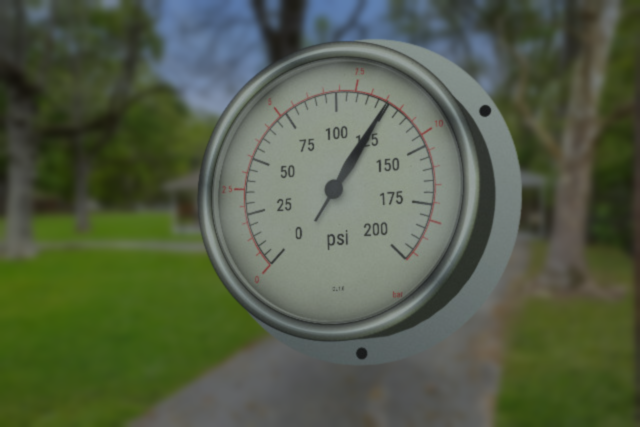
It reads value=125 unit=psi
